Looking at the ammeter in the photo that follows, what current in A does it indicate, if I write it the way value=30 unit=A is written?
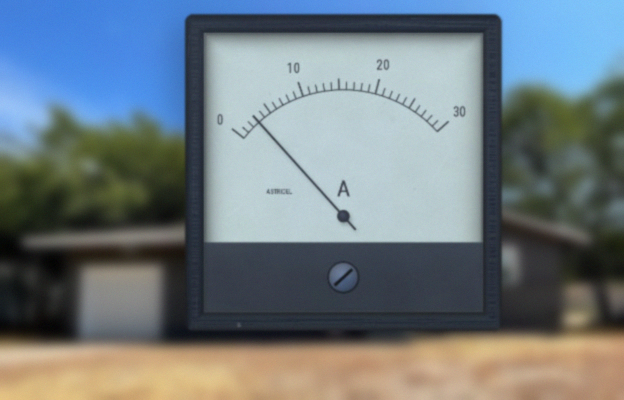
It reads value=3 unit=A
